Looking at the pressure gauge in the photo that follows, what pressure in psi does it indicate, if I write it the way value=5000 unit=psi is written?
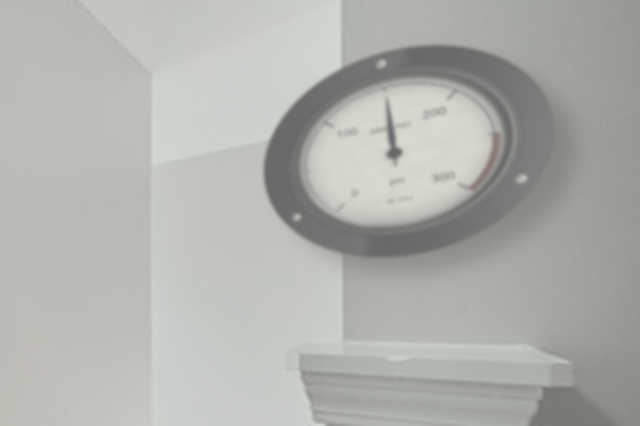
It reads value=150 unit=psi
